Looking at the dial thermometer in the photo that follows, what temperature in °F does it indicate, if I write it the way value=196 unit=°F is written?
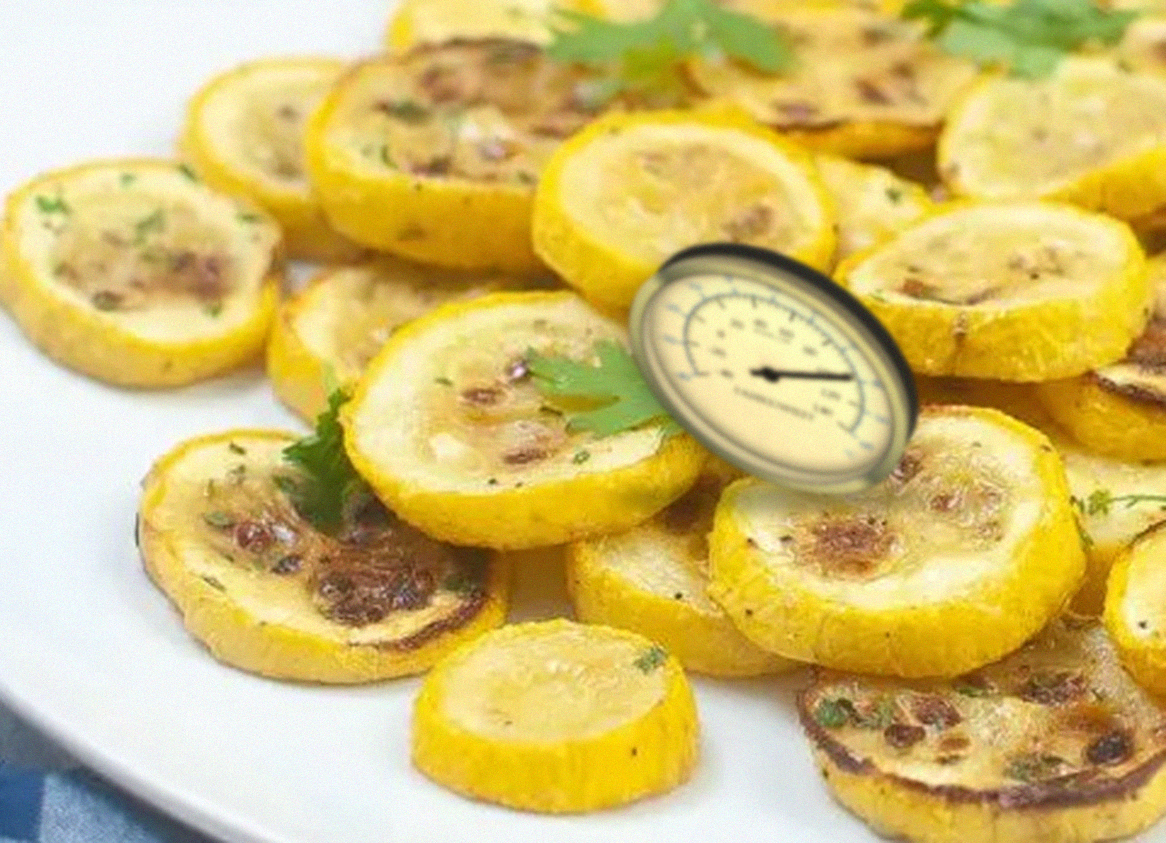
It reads value=100 unit=°F
